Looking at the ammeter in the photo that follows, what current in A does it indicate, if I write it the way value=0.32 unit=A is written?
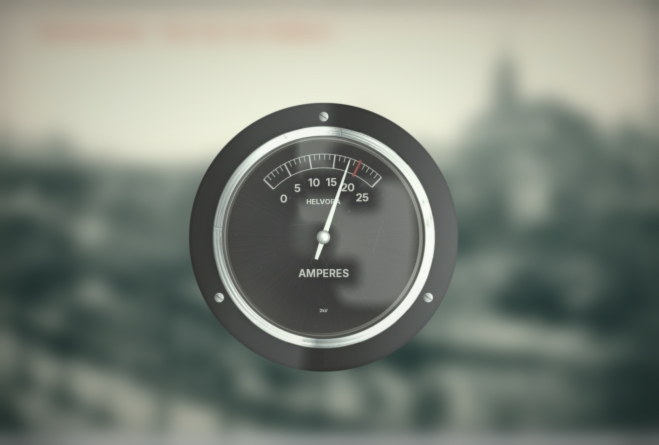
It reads value=18 unit=A
